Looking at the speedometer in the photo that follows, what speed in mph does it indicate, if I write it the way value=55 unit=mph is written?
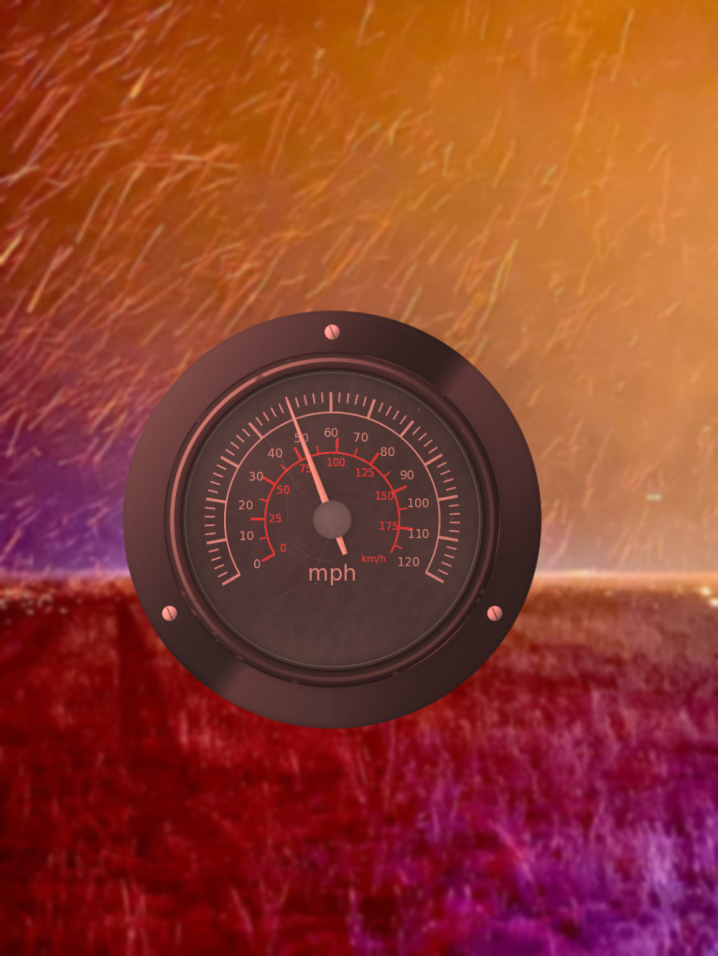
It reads value=50 unit=mph
